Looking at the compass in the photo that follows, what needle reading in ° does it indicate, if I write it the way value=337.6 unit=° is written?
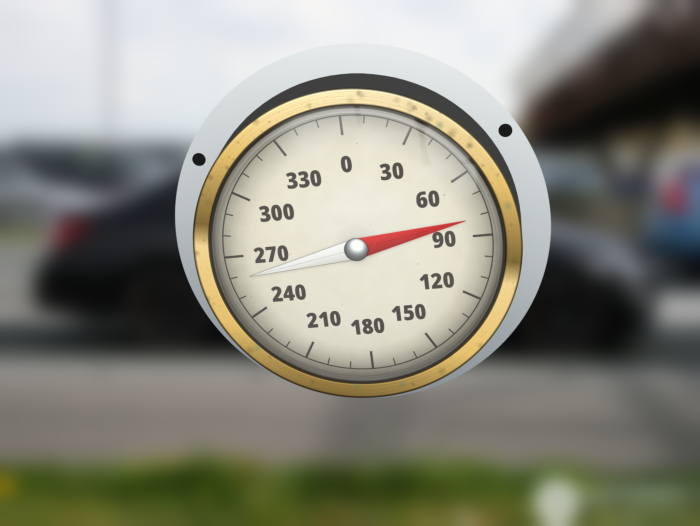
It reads value=80 unit=°
